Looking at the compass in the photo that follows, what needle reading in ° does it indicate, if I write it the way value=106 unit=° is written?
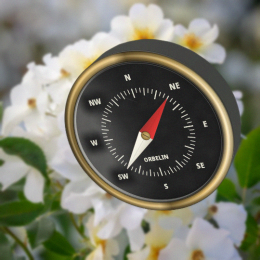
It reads value=45 unit=°
